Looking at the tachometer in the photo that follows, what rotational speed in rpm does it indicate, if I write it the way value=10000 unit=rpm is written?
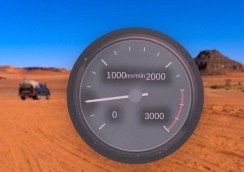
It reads value=400 unit=rpm
